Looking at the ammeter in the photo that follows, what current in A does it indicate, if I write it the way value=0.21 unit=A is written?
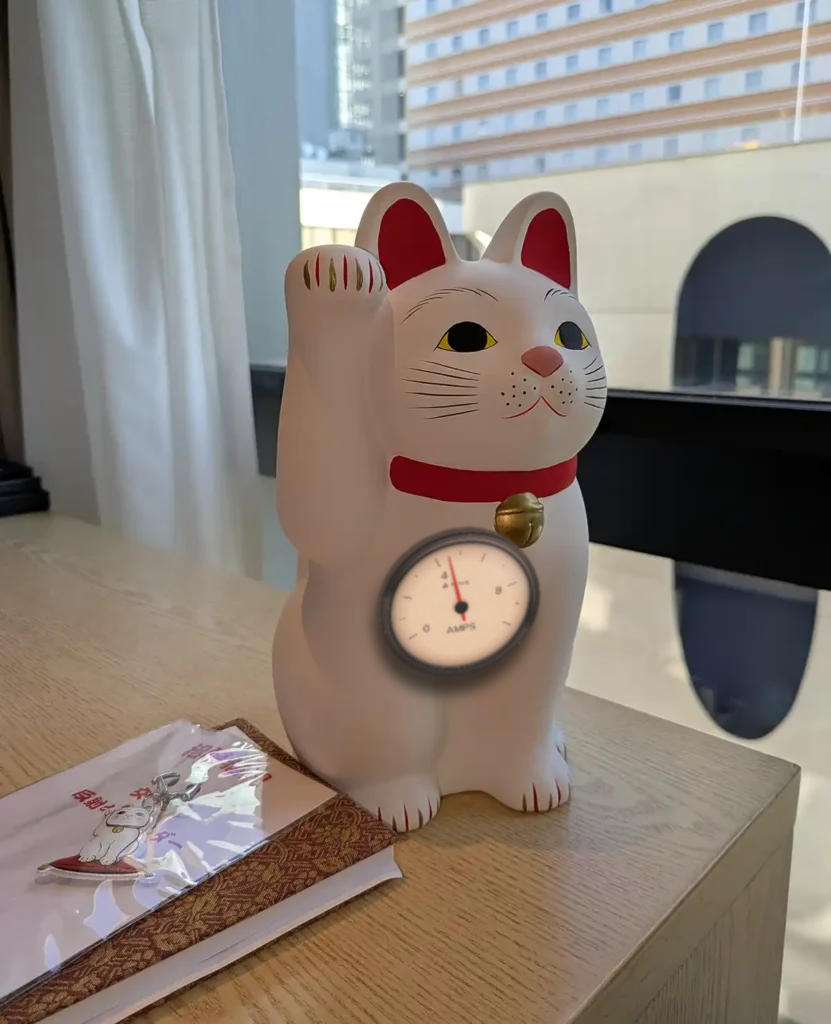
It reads value=4.5 unit=A
